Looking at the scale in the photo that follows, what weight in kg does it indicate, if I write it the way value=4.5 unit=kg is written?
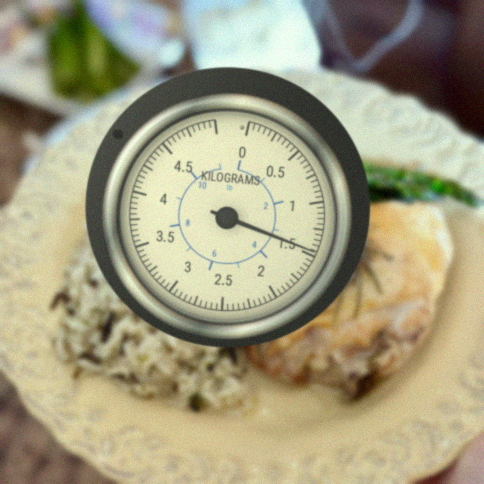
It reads value=1.45 unit=kg
